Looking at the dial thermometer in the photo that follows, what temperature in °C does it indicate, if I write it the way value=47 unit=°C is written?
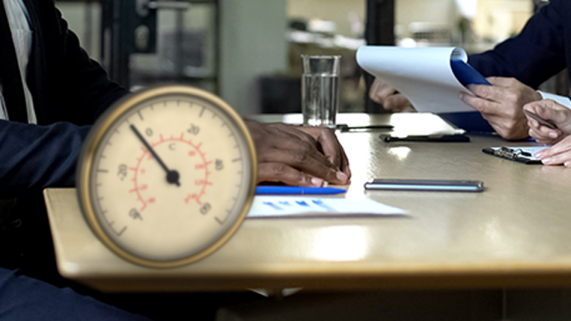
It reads value=-4 unit=°C
